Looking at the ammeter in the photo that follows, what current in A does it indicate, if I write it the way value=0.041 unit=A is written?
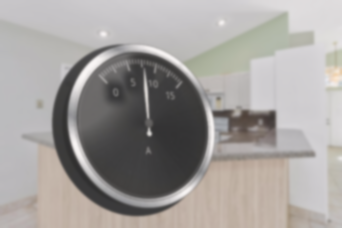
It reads value=7.5 unit=A
